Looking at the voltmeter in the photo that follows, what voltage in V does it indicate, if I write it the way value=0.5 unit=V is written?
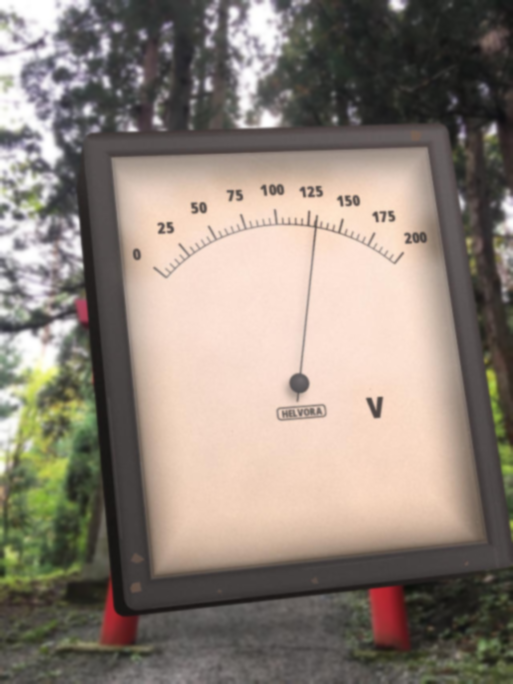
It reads value=130 unit=V
